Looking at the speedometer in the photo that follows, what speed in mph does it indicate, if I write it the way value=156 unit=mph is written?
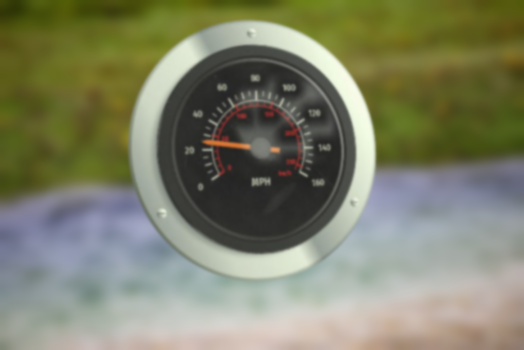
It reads value=25 unit=mph
